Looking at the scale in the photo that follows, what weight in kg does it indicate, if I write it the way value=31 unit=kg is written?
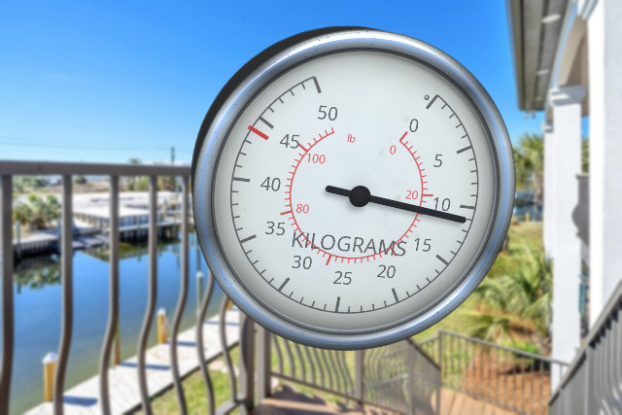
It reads value=11 unit=kg
